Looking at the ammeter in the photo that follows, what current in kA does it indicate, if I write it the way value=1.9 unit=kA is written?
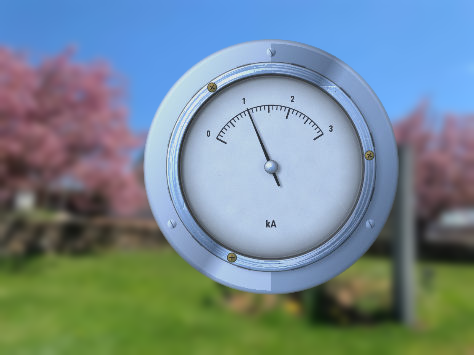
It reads value=1 unit=kA
